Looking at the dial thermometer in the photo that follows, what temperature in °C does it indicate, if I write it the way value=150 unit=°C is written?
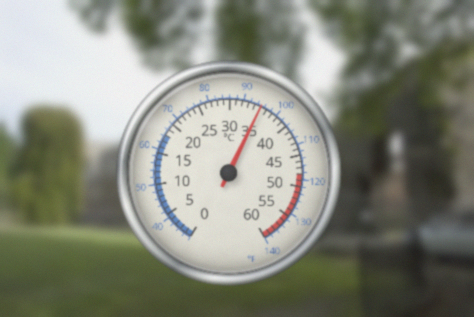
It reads value=35 unit=°C
